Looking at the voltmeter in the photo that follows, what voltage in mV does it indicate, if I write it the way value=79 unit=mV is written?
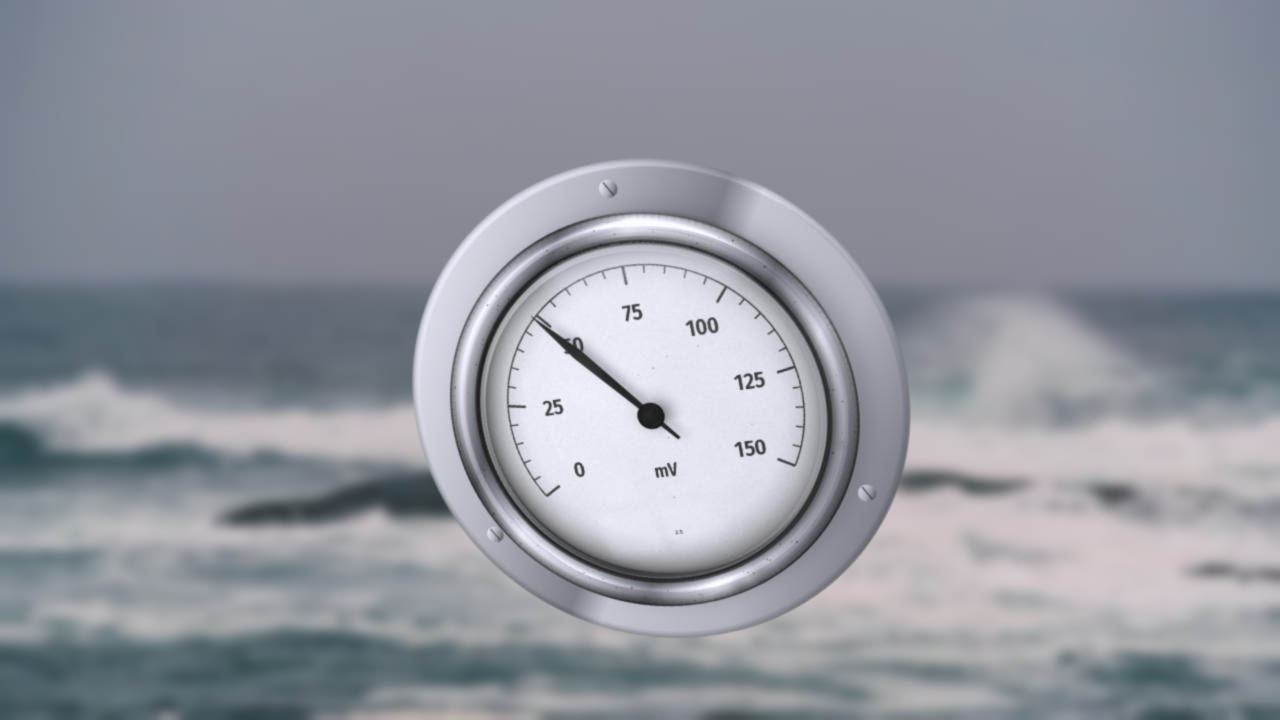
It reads value=50 unit=mV
